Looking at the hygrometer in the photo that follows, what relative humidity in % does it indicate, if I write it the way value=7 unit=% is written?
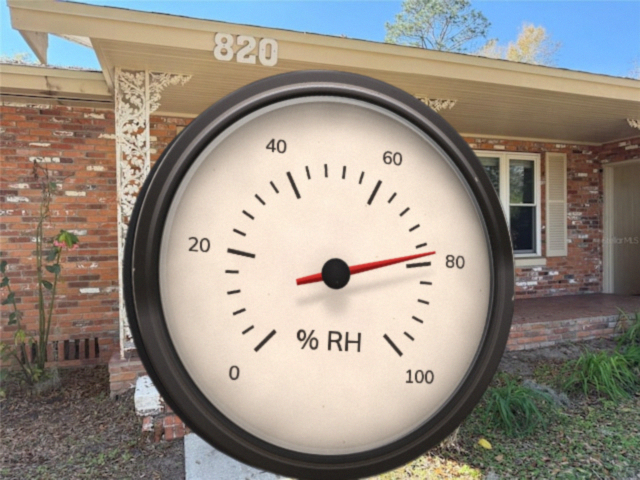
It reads value=78 unit=%
